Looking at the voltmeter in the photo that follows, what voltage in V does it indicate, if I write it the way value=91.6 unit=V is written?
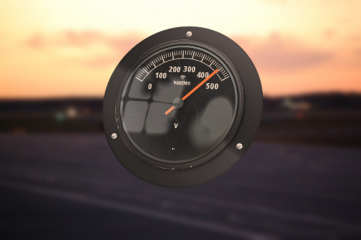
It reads value=450 unit=V
